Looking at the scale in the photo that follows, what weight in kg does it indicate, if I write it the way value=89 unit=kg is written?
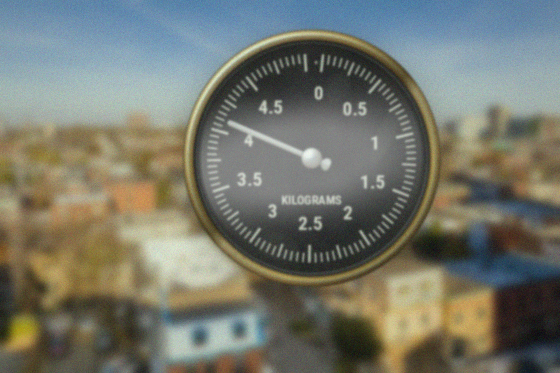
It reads value=4.1 unit=kg
